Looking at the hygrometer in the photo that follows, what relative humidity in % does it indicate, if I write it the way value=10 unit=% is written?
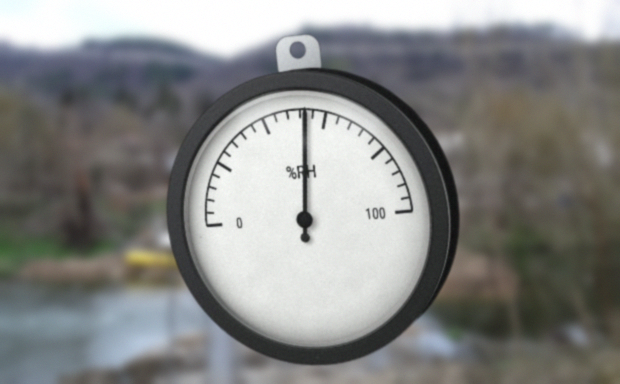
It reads value=54 unit=%
